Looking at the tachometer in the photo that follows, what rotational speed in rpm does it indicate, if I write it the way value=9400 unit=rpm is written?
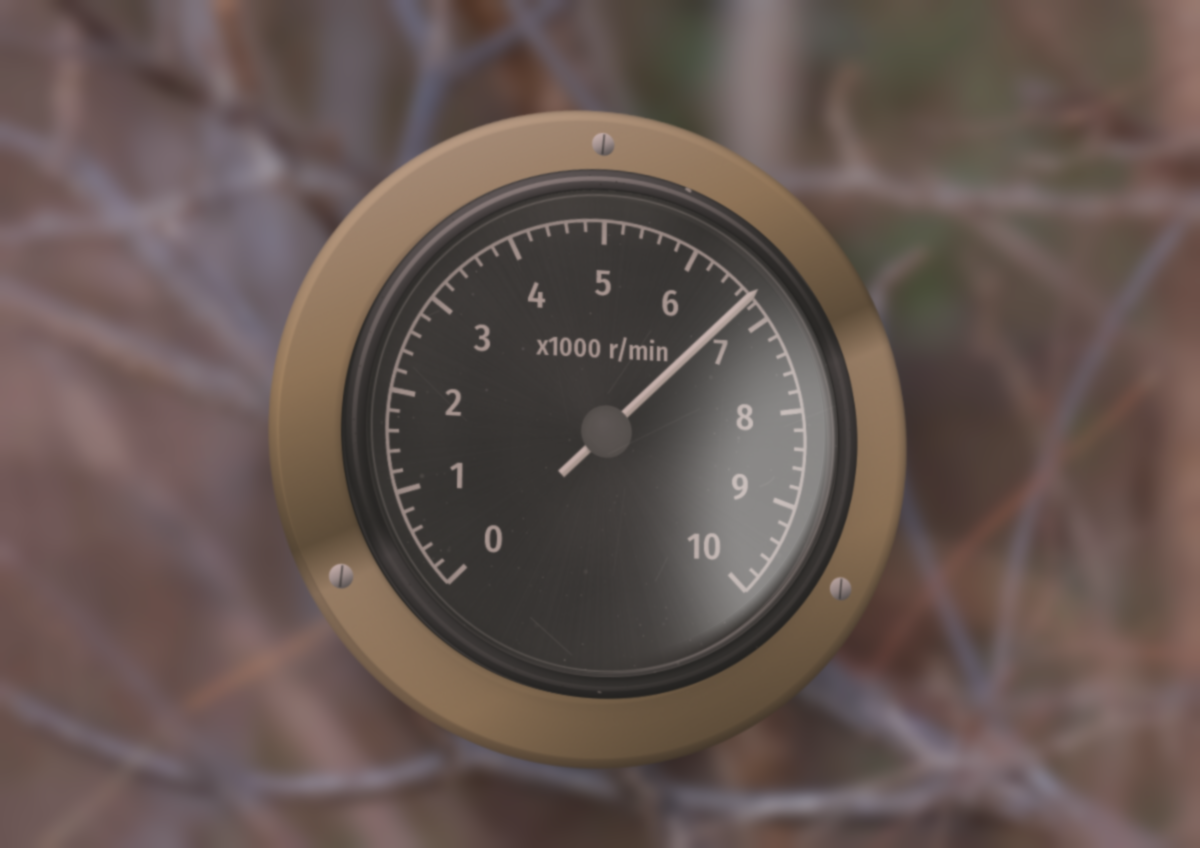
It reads value=6700 unit=rpm
